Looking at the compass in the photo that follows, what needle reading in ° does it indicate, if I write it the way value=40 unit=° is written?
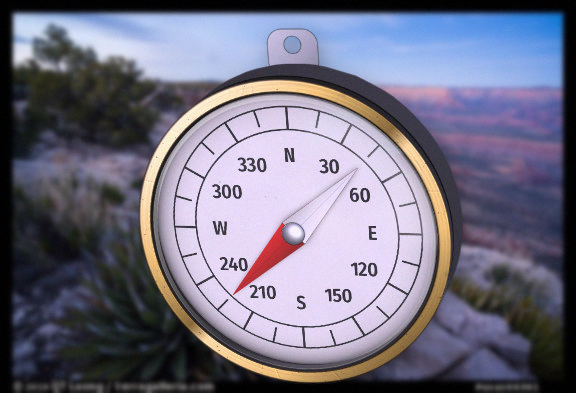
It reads value=225 unit=°
